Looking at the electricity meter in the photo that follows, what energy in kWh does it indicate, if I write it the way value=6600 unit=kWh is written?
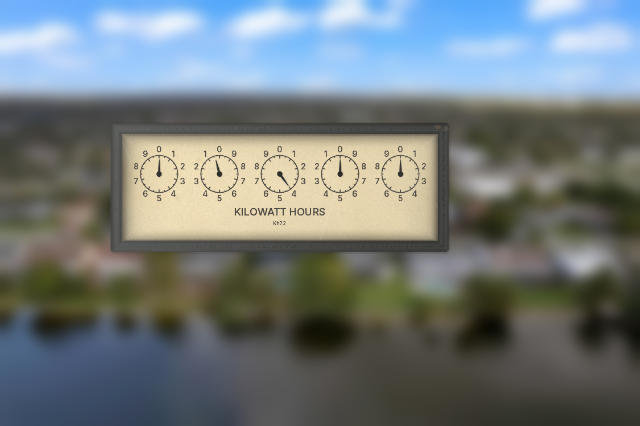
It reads value=400 unit=kWh
